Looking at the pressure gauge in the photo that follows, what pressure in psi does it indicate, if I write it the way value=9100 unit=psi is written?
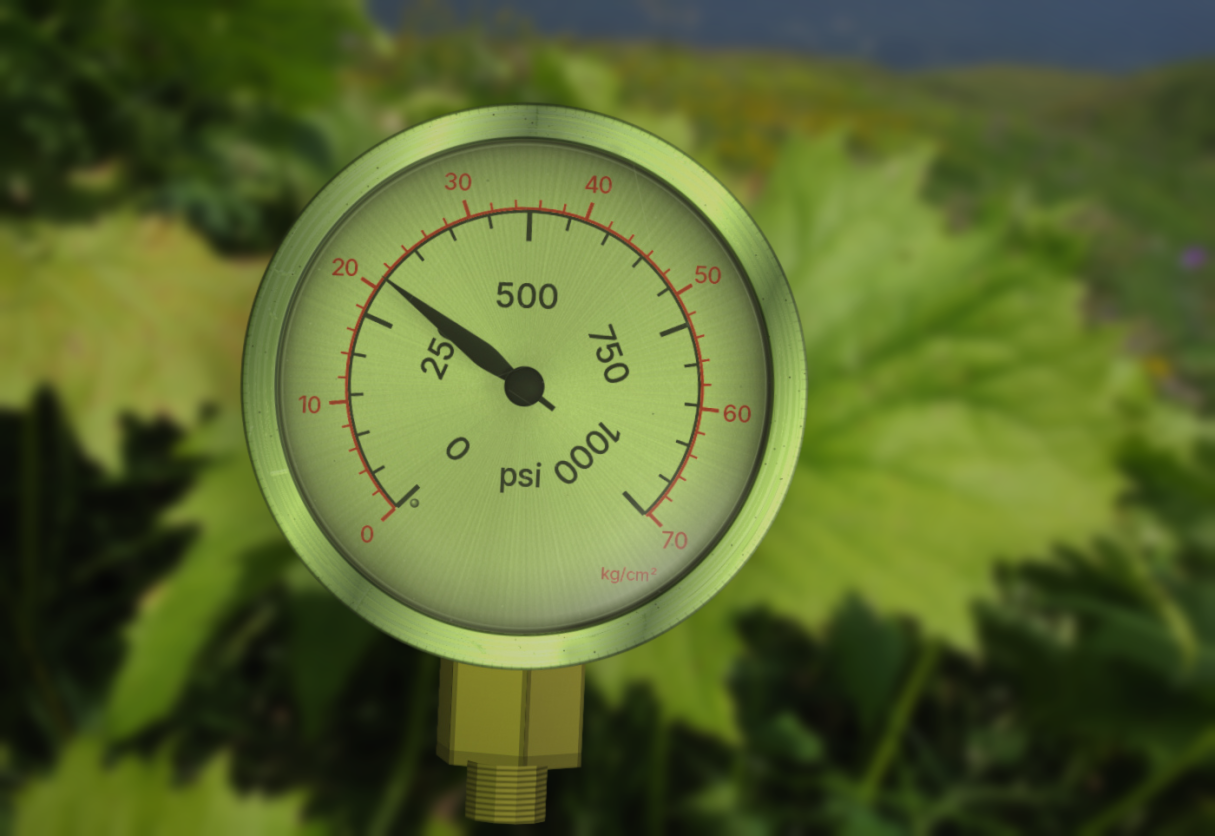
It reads value=300 unit=psi
